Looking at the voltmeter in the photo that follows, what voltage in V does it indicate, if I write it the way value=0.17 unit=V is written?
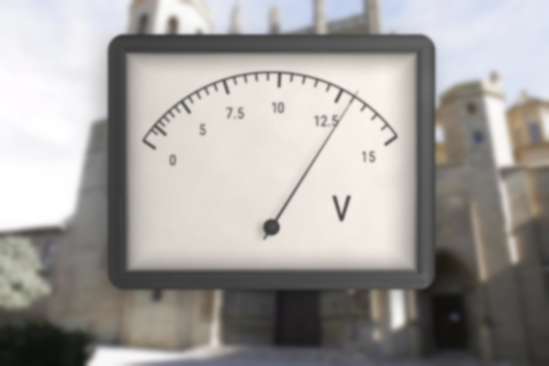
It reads value=13 unit=V
